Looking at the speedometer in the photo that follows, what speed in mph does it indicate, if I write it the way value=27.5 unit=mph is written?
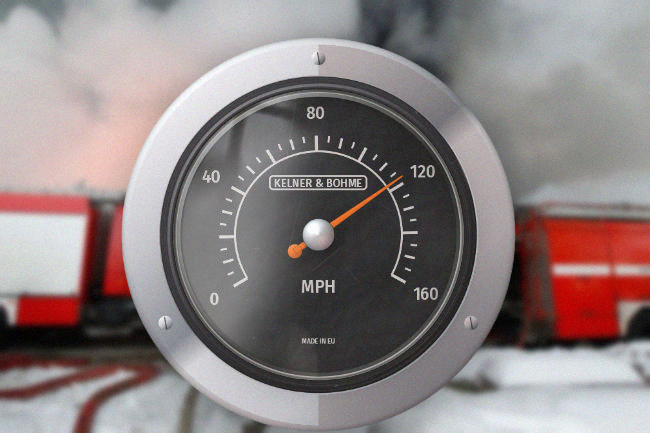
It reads value=117.5 unit=mph
